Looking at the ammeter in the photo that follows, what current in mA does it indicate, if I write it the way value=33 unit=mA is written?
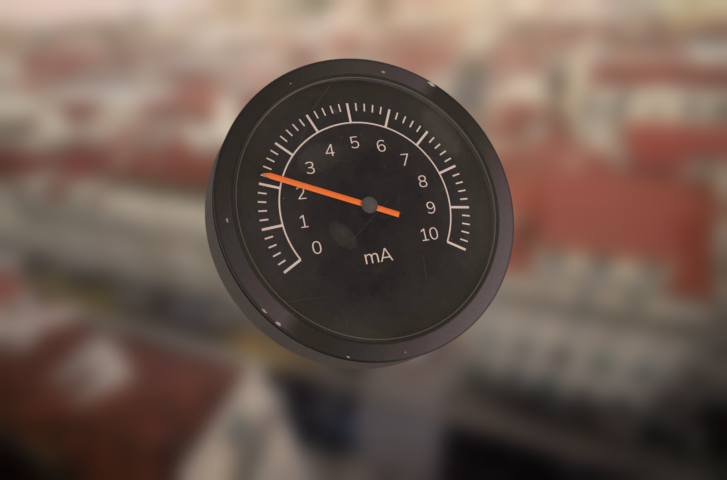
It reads value=2.2 unit=mA
